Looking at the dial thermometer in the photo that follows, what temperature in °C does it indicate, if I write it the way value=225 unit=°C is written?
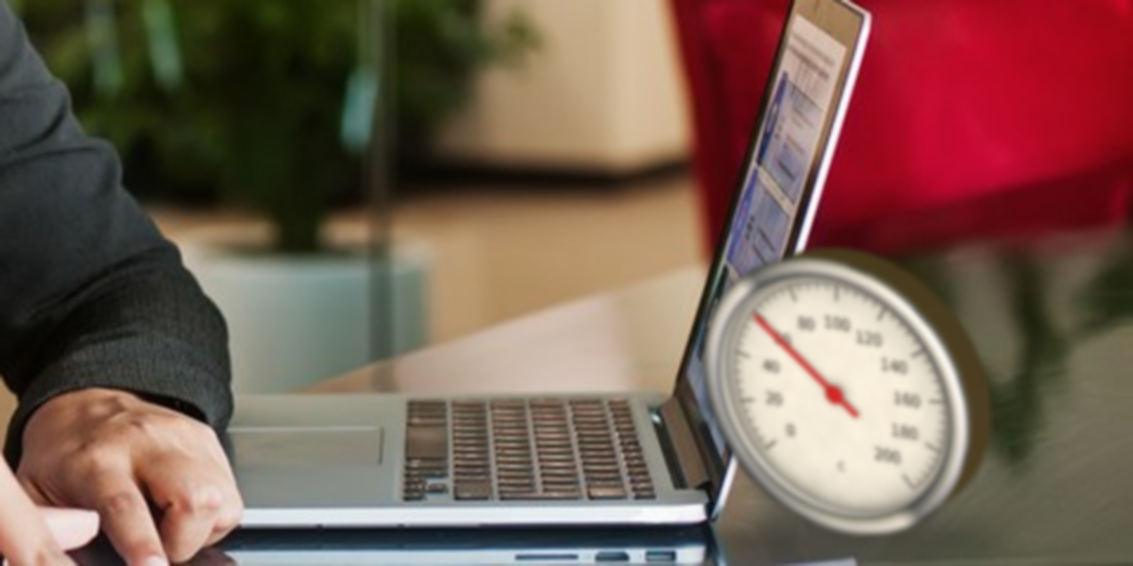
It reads value=60 unit=°C
